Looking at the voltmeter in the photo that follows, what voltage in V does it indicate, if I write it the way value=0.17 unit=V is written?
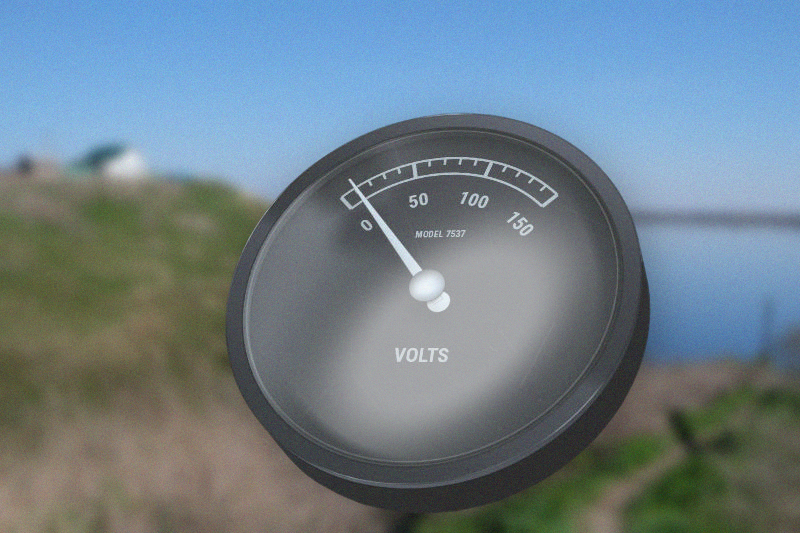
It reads value=10 unit=V
